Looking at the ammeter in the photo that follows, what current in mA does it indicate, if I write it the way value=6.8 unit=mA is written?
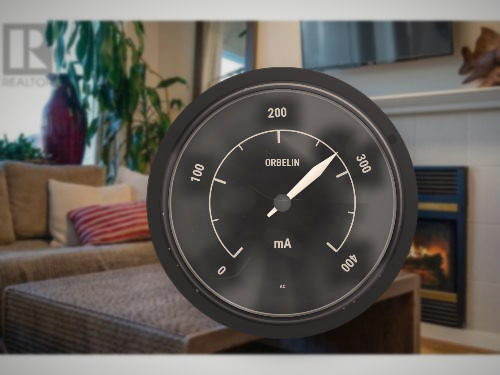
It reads value=275 unit=mA
